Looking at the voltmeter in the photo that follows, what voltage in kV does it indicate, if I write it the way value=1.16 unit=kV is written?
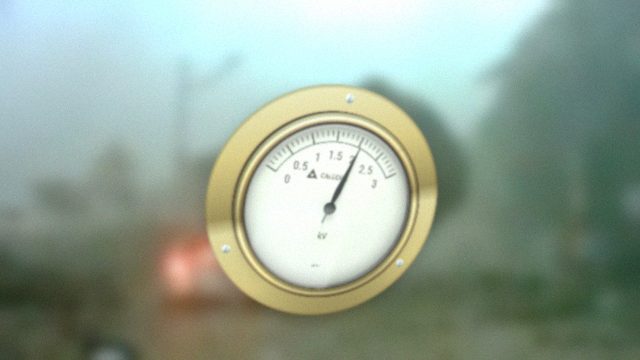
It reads value=2 unit=kV
